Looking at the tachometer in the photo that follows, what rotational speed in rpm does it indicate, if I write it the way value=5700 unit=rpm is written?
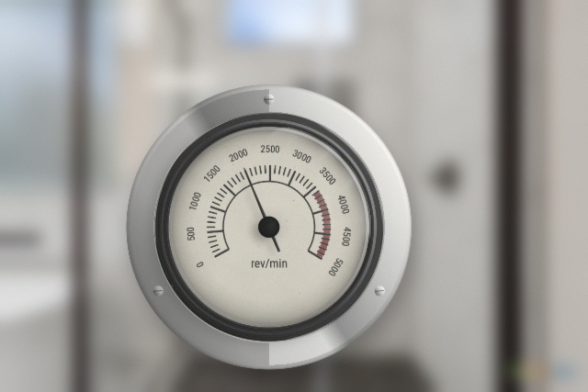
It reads value=2000 unit=rpm
